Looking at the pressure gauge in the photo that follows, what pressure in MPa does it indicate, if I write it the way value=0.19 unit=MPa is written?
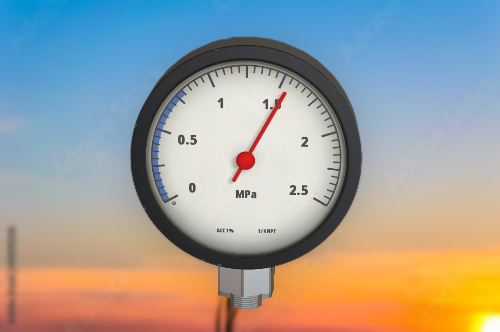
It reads value=1.55 unit=MPa
